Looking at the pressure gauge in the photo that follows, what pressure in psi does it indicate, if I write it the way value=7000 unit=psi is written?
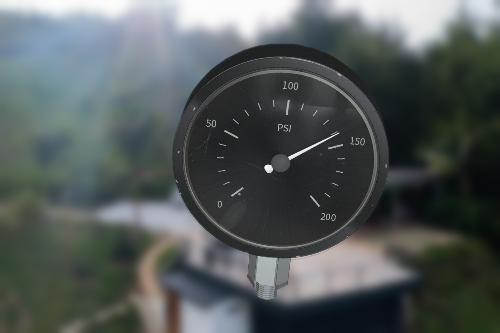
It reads value=140 unit=psi
